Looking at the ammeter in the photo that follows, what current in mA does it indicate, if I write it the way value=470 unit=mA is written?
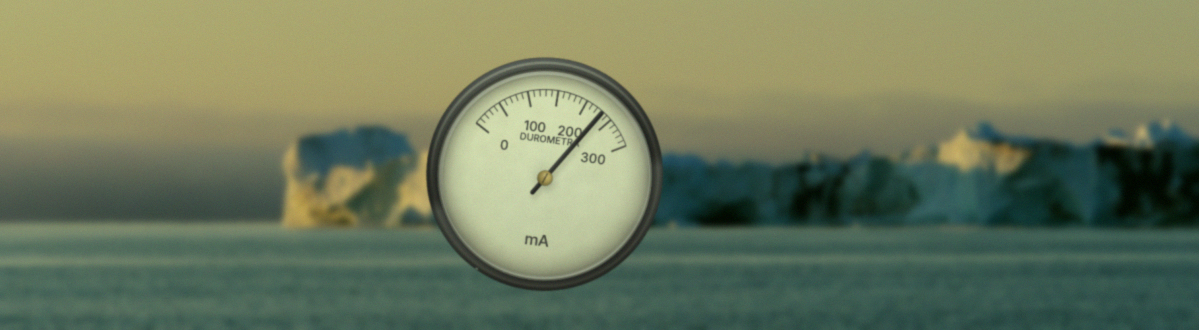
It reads value=230 unit=mA
